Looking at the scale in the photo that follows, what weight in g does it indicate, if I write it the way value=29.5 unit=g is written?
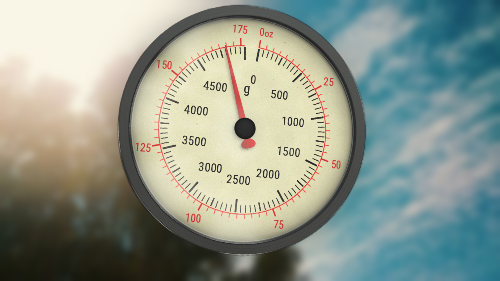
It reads value=4800 unit=g
